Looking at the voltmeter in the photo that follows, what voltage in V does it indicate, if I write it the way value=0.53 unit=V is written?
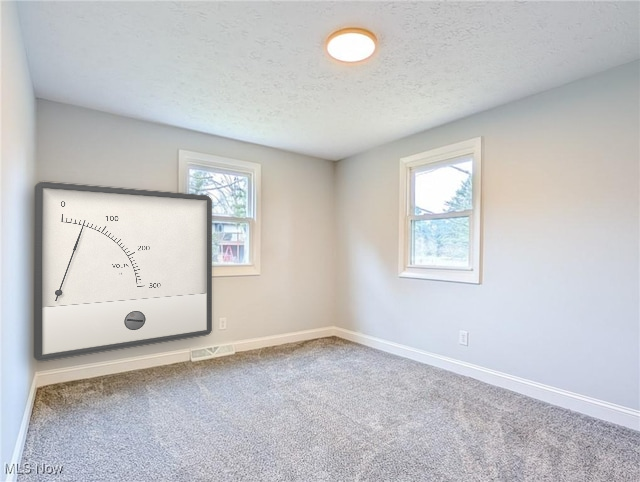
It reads value=50 unit=V
